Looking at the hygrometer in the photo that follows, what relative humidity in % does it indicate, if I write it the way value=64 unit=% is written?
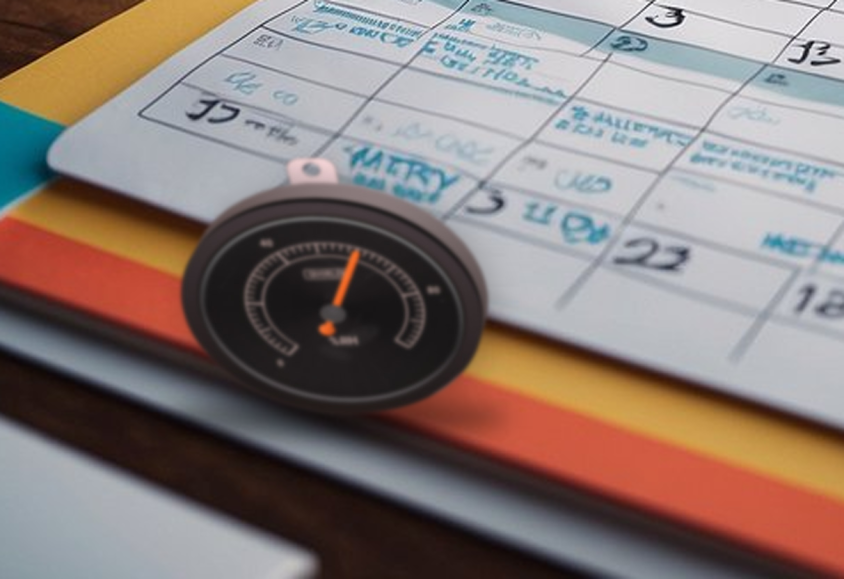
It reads value=60 unit=%
